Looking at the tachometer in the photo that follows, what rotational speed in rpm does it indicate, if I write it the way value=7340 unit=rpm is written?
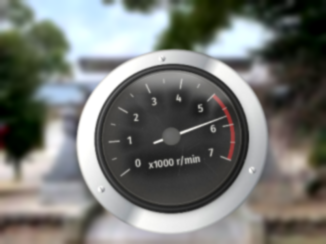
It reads value=5750 unit=rpm
